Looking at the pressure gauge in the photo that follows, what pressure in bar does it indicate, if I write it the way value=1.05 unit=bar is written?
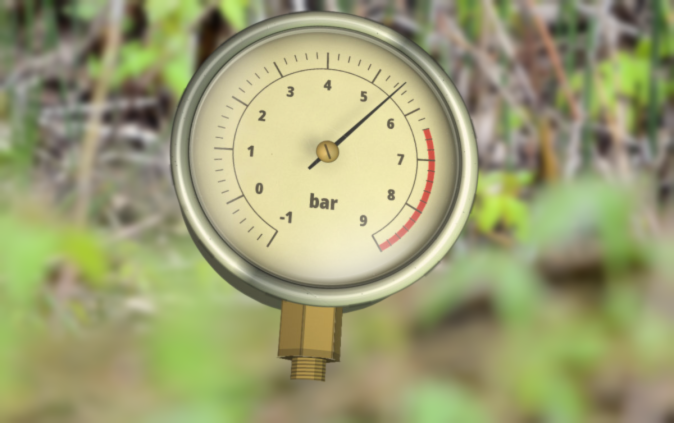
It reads value=5.5 unit=bar
